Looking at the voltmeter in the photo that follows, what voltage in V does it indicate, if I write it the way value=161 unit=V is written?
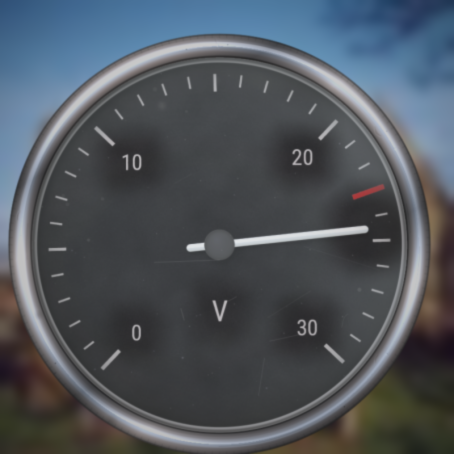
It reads value=24.5 unit=V
